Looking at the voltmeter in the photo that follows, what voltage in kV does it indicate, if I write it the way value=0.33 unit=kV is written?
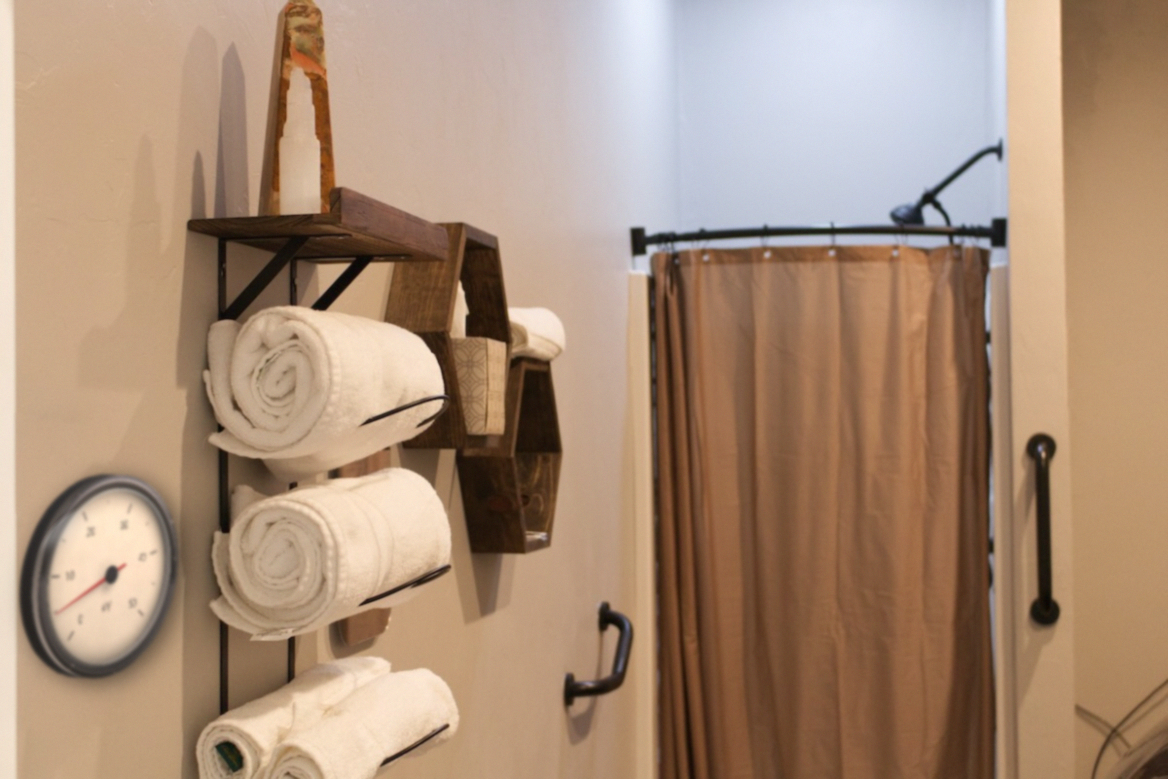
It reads value=5 unit=kV
